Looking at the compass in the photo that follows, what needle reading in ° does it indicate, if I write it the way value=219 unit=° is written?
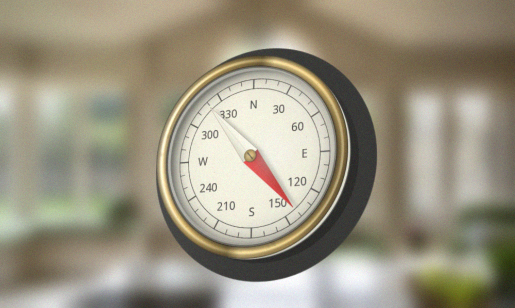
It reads value=140 unit=°
